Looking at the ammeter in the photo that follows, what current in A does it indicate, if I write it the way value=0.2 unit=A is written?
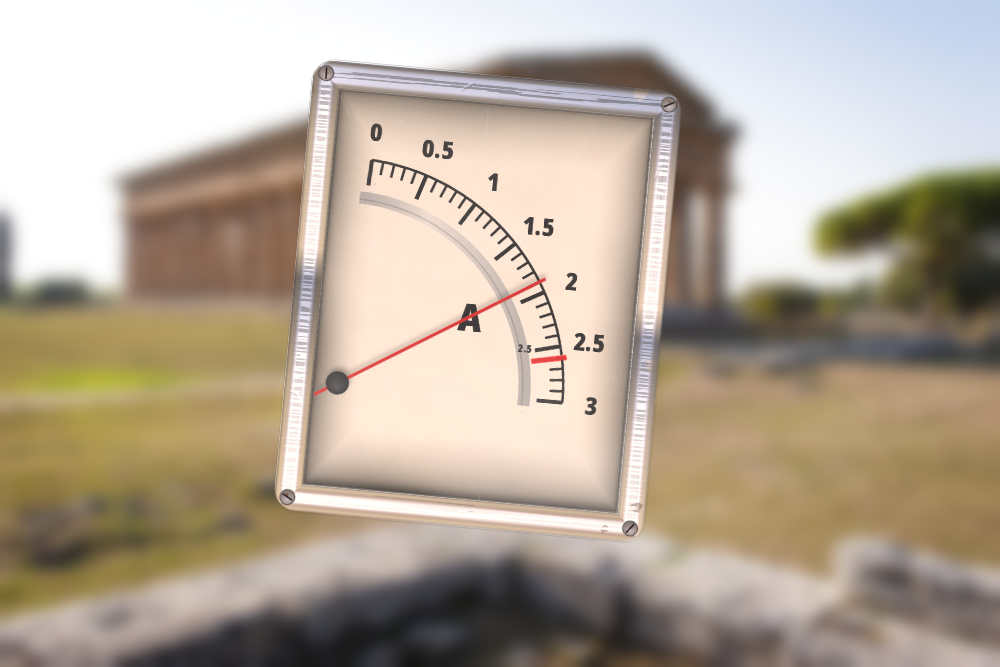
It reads value=1.9 unit=A
